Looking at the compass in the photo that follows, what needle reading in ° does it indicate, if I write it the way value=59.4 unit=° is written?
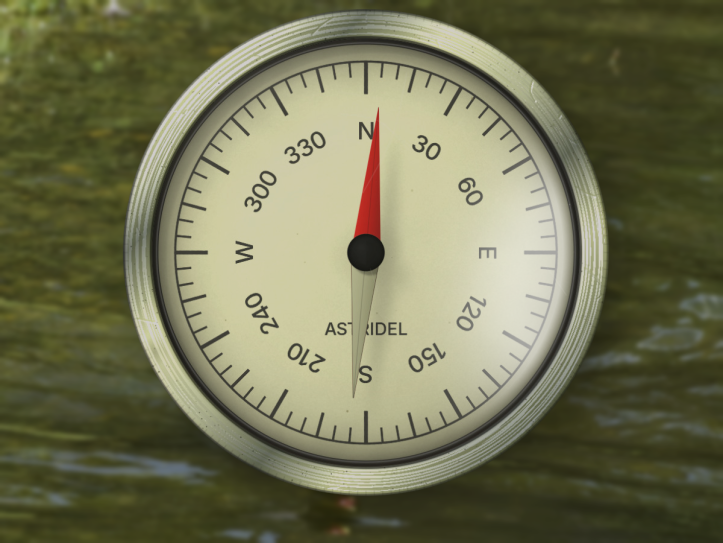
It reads value=5 unit=°
